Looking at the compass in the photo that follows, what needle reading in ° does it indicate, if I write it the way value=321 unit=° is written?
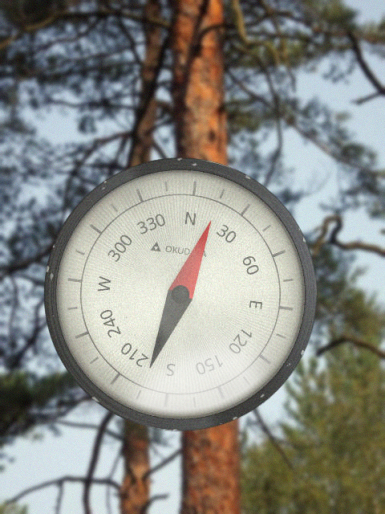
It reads value=15 unit=°
